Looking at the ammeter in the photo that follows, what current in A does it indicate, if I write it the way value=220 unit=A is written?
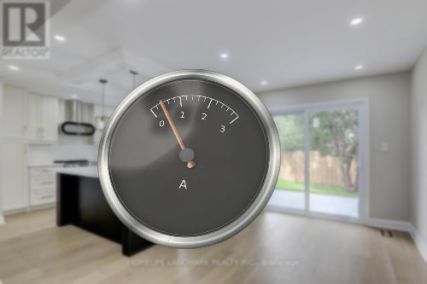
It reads value=0.4 unit=A
